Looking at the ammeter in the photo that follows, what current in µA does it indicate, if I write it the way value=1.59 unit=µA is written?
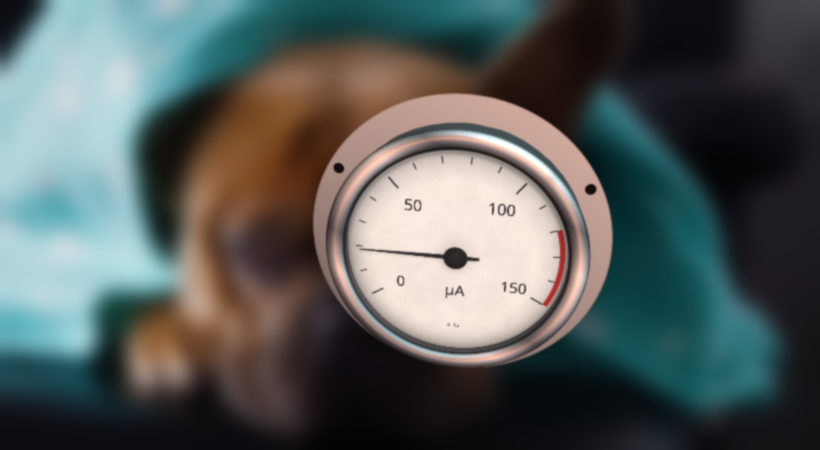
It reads value=20 unit=µA
